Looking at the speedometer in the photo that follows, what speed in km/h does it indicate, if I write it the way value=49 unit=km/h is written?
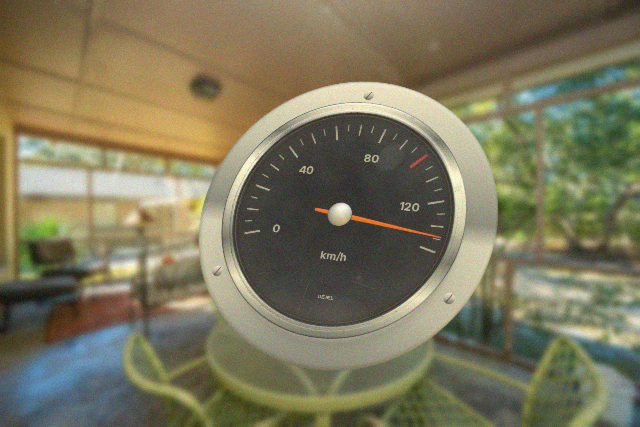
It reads value=135 unit=km/h
